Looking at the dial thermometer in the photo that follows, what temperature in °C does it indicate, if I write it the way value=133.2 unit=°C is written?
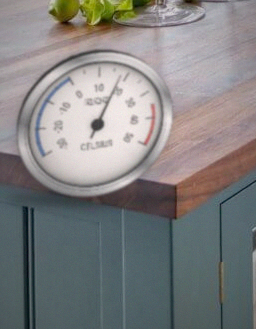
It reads value=17.5 unit=°C
